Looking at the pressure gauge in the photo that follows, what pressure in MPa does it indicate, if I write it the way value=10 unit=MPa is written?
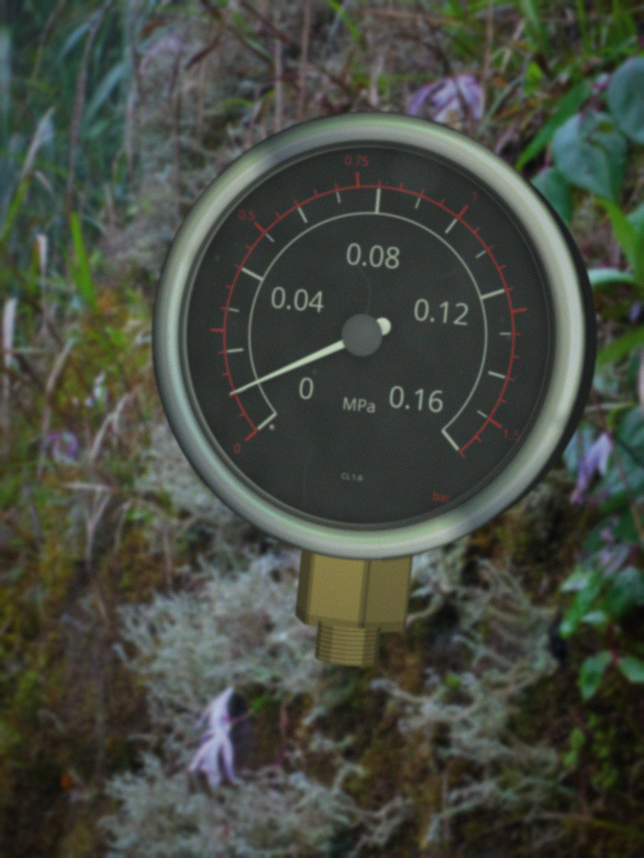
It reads value=0.01 unit=MPa
